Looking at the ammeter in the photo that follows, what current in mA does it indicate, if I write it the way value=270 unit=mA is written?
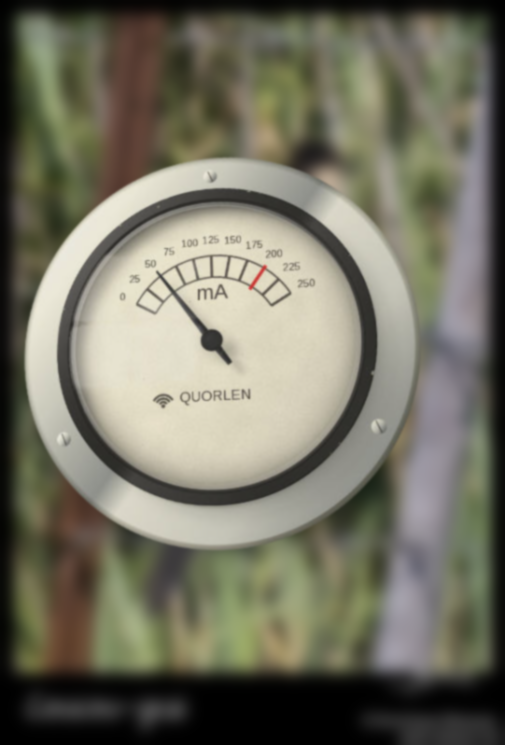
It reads value=50 unit=mA
